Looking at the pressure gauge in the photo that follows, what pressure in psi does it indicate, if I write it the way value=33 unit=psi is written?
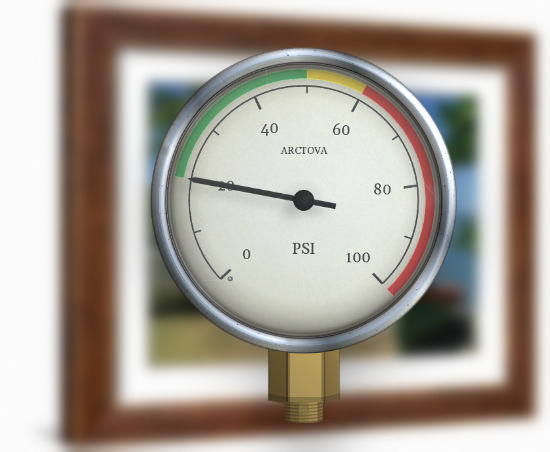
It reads value=20 unit=psi
